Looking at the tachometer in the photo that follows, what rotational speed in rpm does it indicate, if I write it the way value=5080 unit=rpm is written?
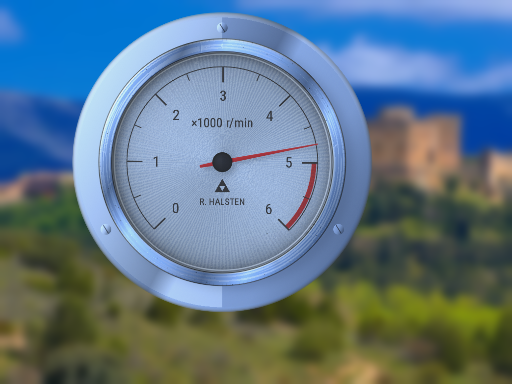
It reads value=4750 unit=rpm
